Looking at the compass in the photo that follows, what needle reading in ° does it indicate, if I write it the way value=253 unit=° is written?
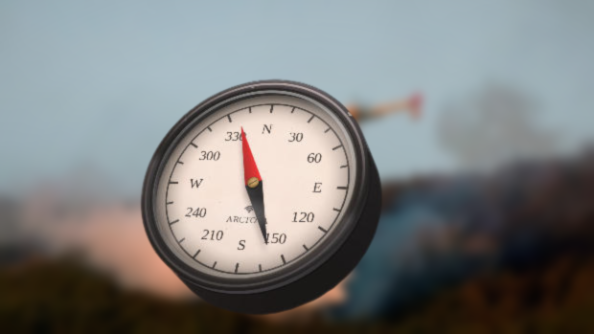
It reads value=337.5 unit=°
